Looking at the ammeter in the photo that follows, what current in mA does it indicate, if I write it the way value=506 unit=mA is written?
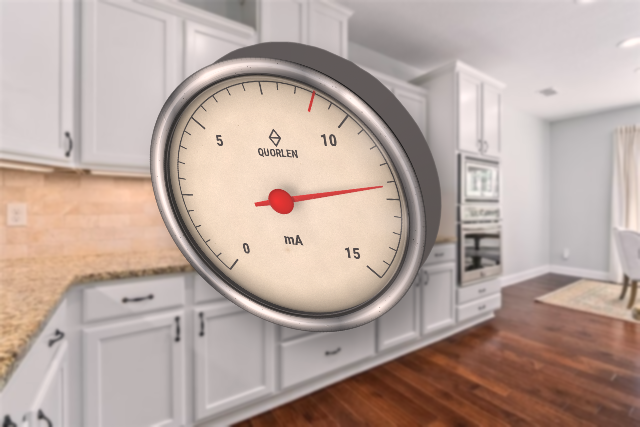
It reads value=12 unit=mA
